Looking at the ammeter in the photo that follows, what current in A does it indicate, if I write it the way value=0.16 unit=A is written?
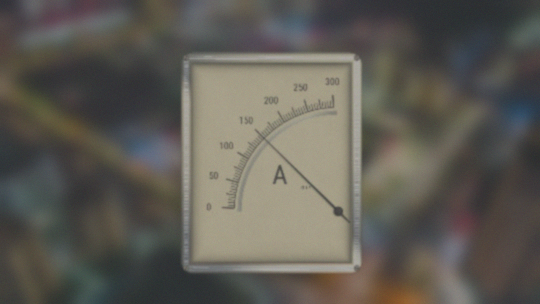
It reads value=150 unit=A
